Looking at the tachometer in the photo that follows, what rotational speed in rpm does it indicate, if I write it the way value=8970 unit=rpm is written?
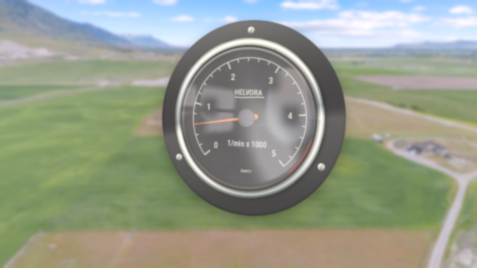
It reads value=600 unit=rpm
